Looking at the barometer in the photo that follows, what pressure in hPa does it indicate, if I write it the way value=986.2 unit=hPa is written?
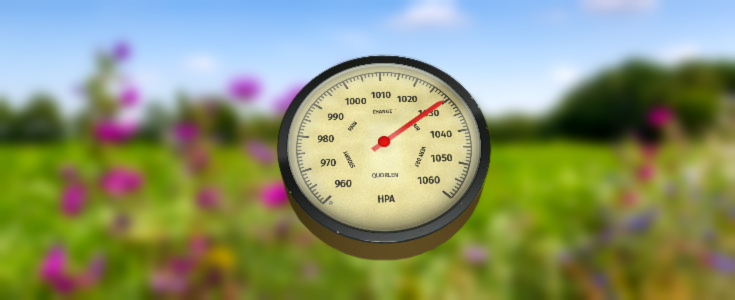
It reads value=1030 unit=hPa
